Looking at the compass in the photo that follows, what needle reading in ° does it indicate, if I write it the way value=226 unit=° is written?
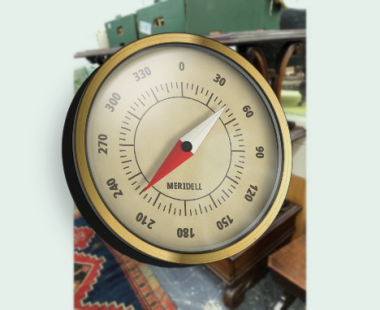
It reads value=225 unit=°
